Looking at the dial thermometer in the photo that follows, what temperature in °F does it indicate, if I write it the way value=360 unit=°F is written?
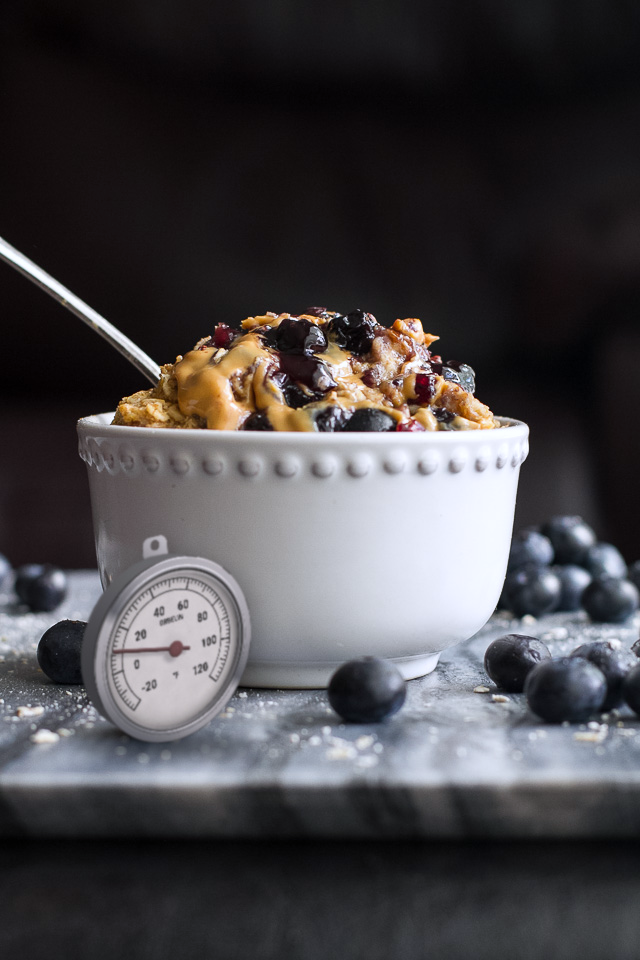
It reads value=10 unit=°F
